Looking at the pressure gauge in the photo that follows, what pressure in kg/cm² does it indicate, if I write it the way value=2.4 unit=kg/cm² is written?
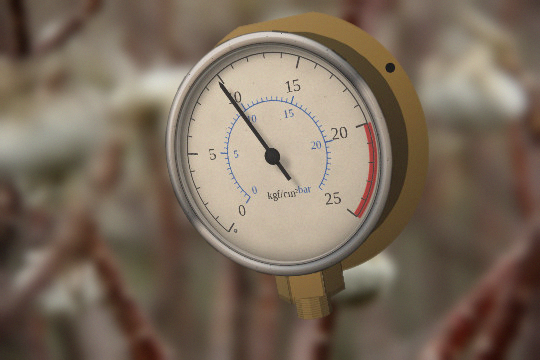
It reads value=10 unit=kg/cm²
